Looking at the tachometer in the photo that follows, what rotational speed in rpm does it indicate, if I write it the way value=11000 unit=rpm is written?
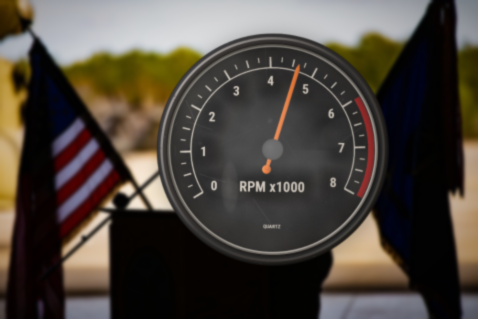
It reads value=4625 unit=rpm
